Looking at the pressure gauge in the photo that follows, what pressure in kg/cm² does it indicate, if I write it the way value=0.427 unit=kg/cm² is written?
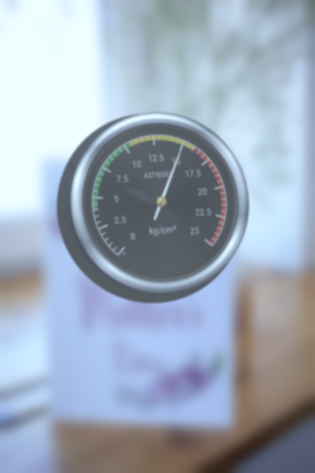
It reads value=15 unit=kg/cm²
